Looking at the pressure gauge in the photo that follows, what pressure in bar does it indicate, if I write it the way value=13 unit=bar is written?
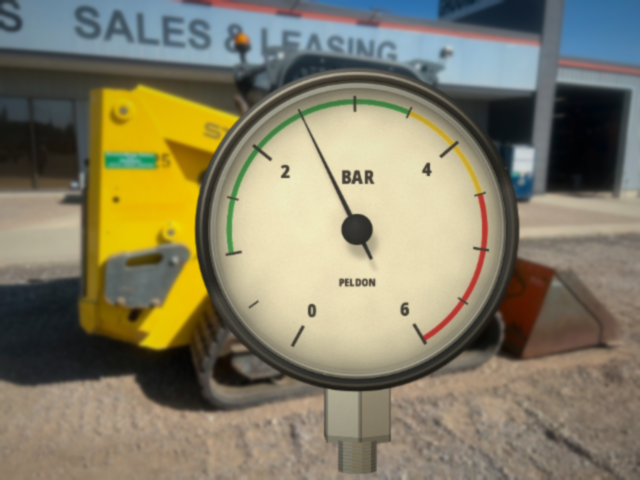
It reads value=2.5 unit=bar
